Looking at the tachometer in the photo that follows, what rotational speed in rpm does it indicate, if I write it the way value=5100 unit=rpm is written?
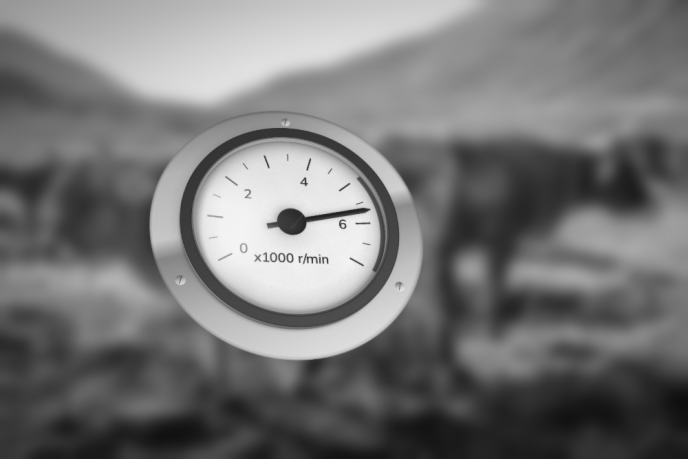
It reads value=5750 unit=rpm
